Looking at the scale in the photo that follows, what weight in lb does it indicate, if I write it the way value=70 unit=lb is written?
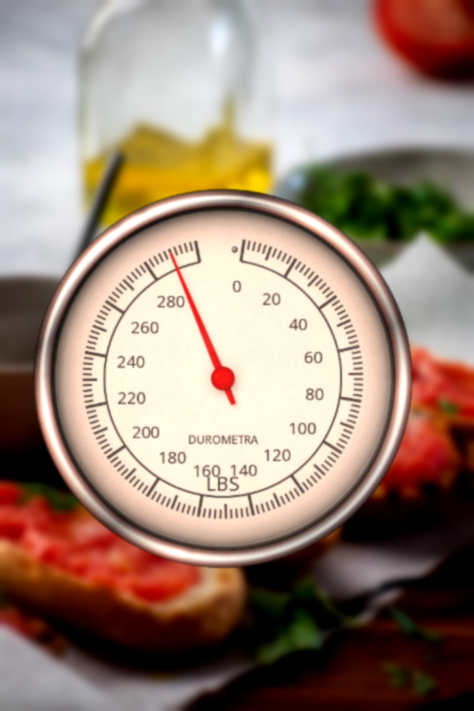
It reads value=290 unit=lb
